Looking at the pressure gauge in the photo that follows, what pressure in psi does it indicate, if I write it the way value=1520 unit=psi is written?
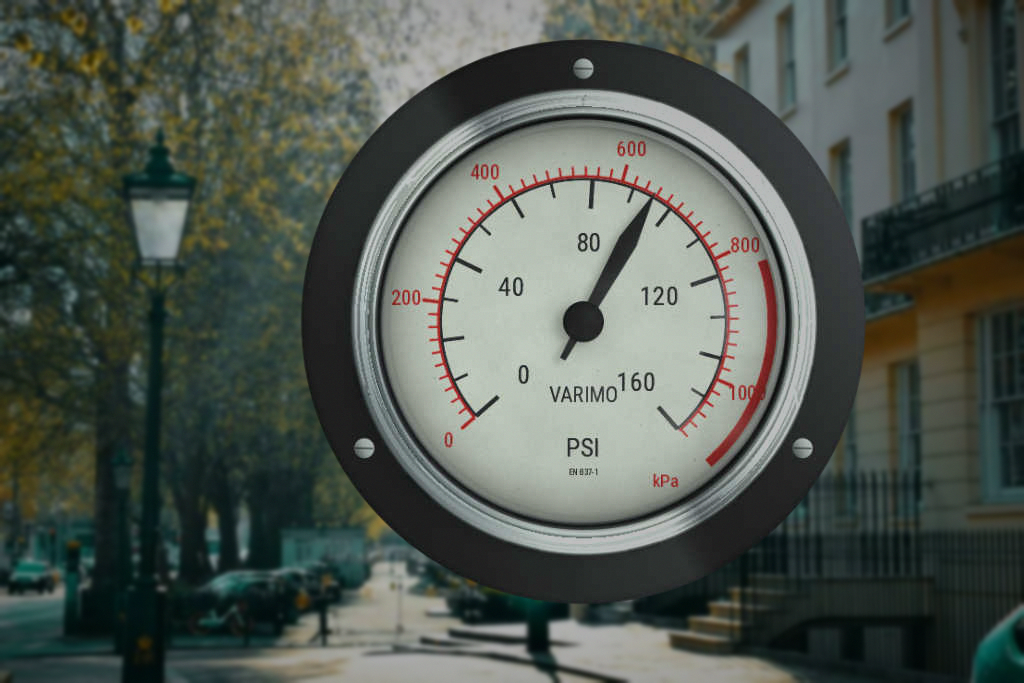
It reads value=95 unit=psi
